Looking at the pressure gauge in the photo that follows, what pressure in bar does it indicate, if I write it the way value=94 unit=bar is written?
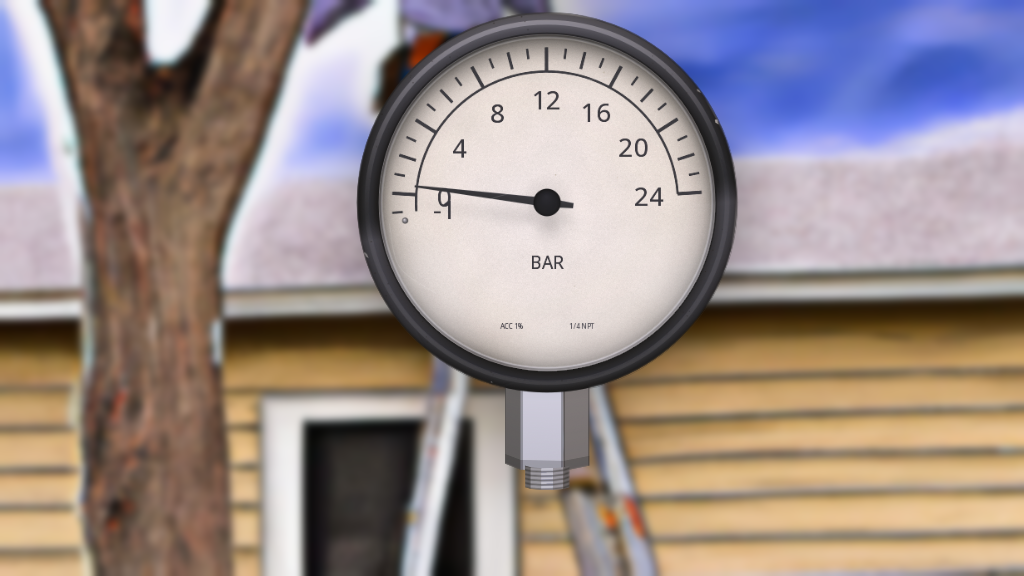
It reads value=0.5 unit=bar
